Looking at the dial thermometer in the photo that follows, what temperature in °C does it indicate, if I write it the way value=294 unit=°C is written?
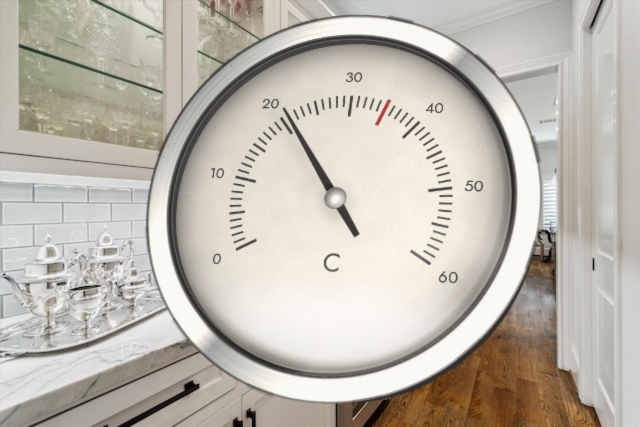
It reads value=21 unit=°C
